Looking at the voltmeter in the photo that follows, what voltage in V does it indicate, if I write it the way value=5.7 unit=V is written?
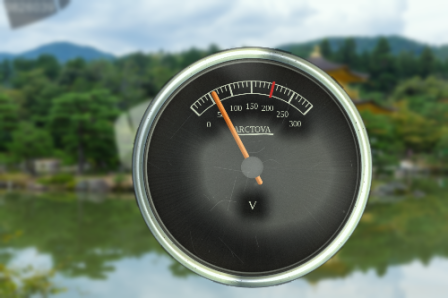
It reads value=60 unit=V
